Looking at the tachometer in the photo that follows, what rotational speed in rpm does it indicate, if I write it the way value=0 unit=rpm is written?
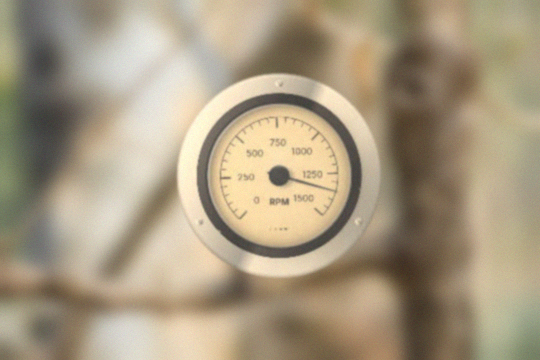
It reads value=1350 unit=rpm
